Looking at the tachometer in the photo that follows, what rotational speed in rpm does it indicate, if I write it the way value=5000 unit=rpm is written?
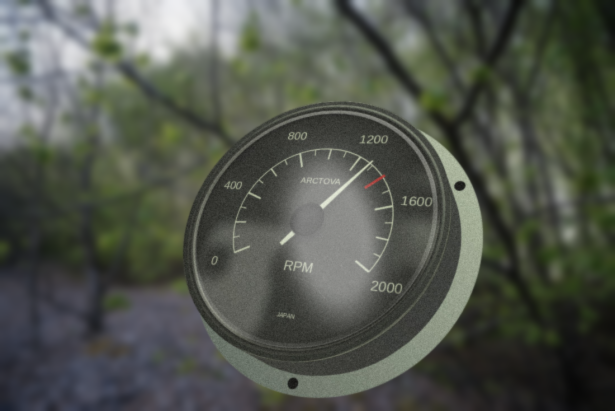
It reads value=1300 unit=rpm
